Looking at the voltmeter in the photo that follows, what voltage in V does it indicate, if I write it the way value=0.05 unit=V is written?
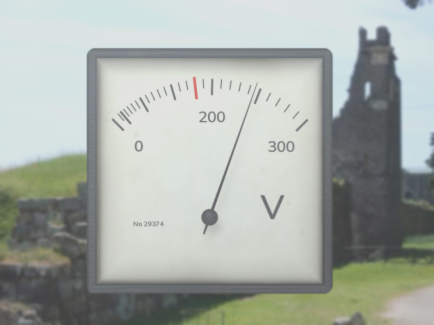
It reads value=245 unit=V
